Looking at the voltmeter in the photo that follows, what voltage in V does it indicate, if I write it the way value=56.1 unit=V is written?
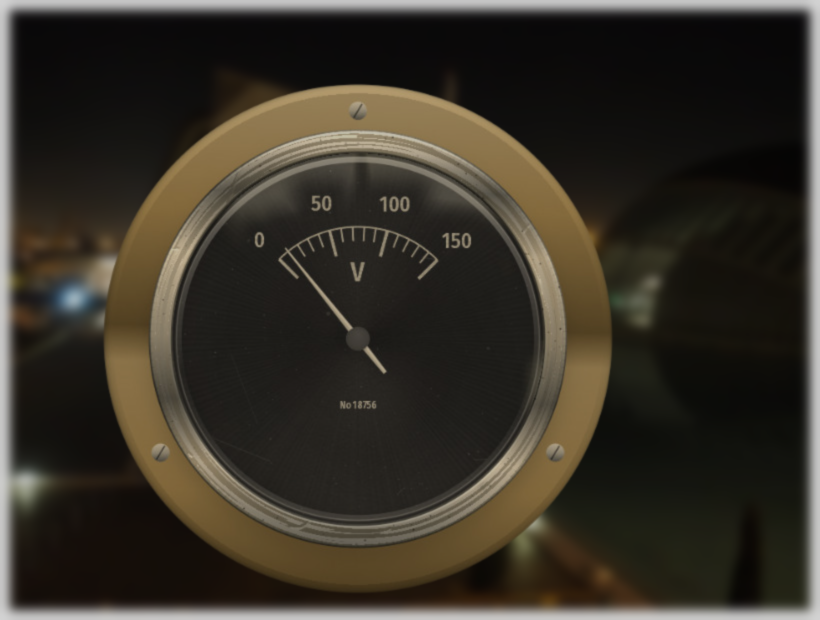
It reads value=10 unit=V
